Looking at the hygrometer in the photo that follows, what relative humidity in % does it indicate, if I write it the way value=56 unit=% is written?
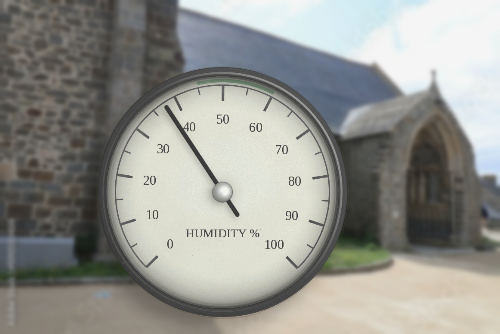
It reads value=37.5 unit=%
